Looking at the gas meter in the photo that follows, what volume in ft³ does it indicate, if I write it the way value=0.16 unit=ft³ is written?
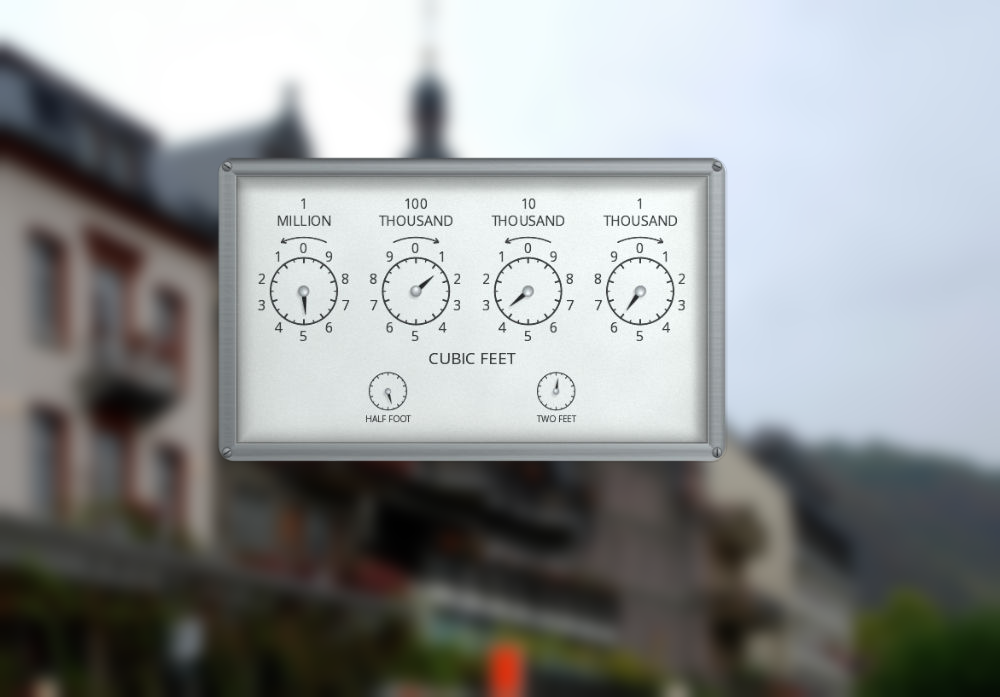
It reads value=513600 unit=ft³
